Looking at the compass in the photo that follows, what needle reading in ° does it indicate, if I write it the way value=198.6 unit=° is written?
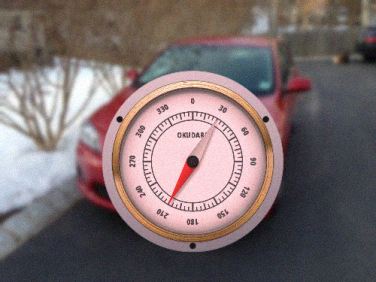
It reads value=210 unit=°
